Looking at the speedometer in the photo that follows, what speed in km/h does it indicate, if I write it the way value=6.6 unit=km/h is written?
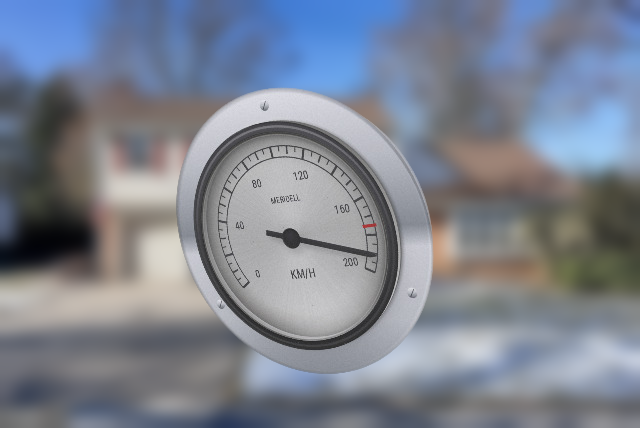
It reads value=190 unit=km/h
